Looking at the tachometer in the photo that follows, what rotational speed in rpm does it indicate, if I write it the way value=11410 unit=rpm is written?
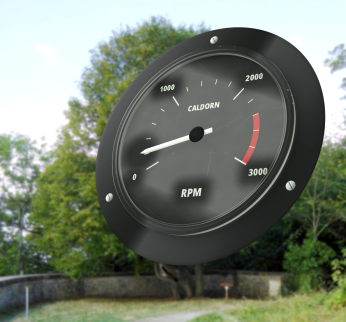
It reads value=200 unit=rpm
